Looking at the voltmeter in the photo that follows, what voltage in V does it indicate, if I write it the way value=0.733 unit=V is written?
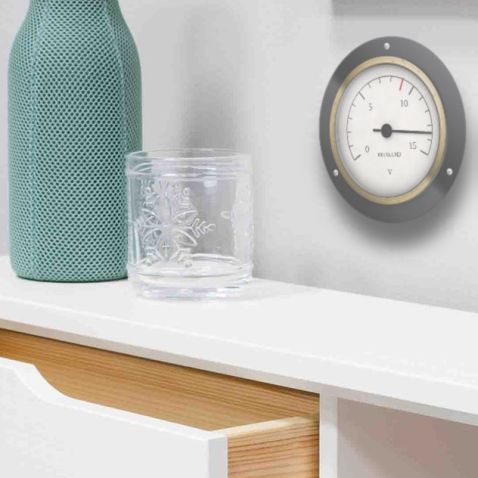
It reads value=13.5 unit=V
